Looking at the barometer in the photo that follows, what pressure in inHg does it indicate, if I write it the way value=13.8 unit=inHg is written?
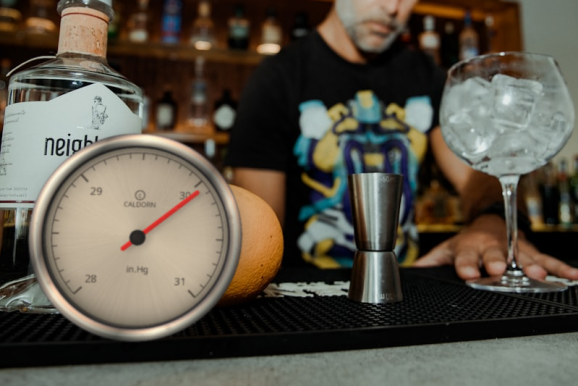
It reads value=30.05 unit=inHg
